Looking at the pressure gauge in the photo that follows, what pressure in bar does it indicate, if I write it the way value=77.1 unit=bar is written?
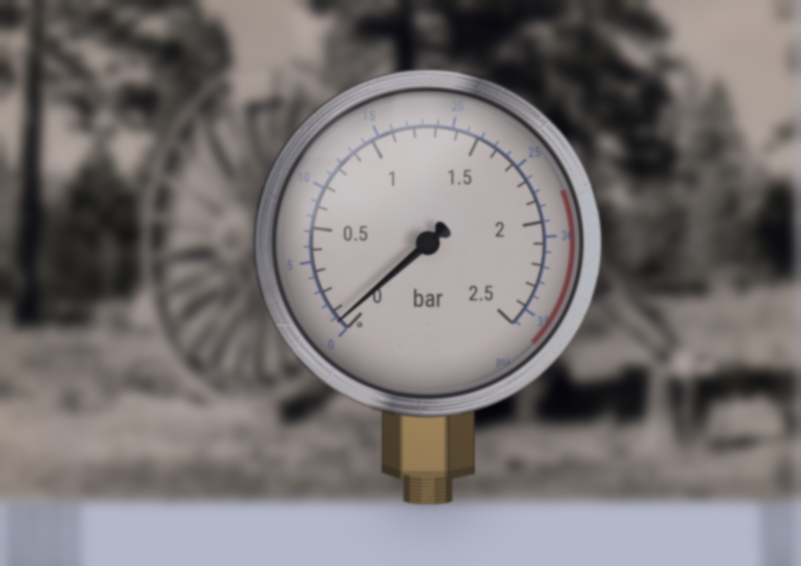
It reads value=0.05 unit=bar
